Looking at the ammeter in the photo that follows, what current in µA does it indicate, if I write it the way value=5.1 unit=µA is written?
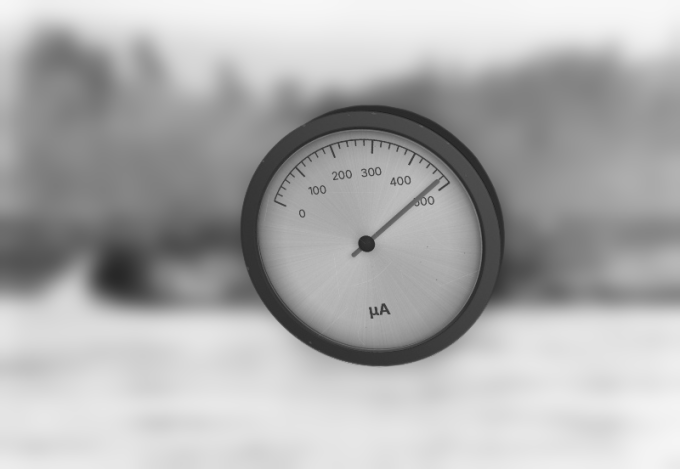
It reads value=480 unit=µA
